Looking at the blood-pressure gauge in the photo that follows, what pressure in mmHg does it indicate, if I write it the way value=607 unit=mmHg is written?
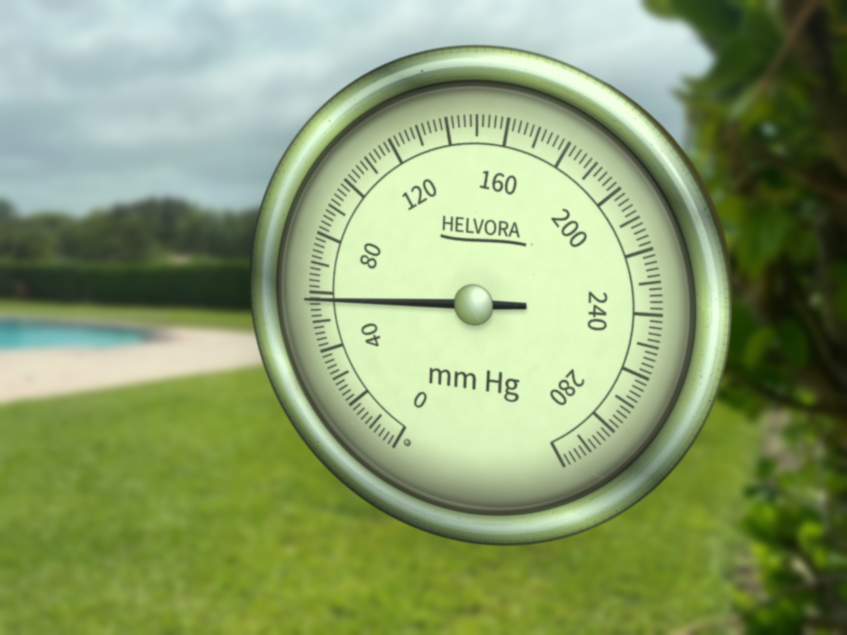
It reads value=58 unit=mmHg
